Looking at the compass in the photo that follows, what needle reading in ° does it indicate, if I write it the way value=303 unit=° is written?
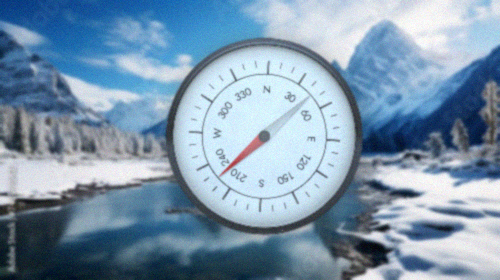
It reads value=225 unit=°
